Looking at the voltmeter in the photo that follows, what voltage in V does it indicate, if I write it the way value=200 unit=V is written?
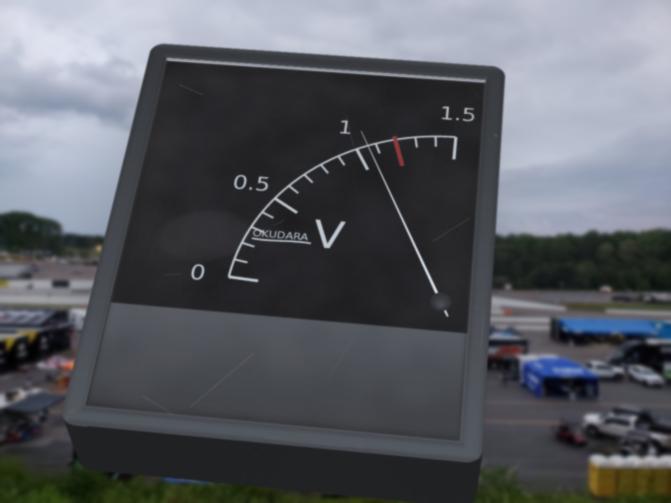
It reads value=1.05 unit=V
